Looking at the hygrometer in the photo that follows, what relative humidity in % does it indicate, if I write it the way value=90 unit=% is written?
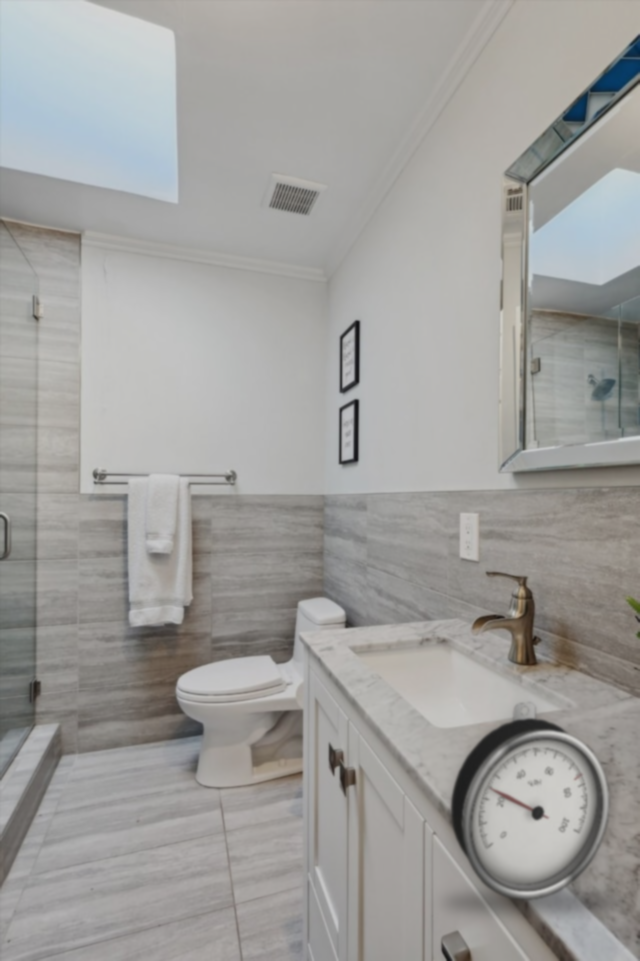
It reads value=25 unit=%
